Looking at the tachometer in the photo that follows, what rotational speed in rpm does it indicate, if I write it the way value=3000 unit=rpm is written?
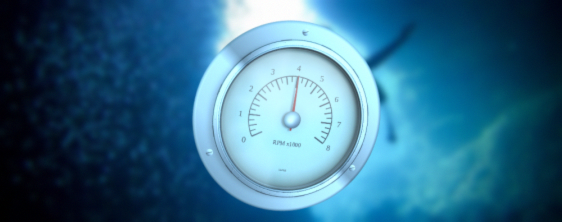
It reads value=4000 unit=rpm
